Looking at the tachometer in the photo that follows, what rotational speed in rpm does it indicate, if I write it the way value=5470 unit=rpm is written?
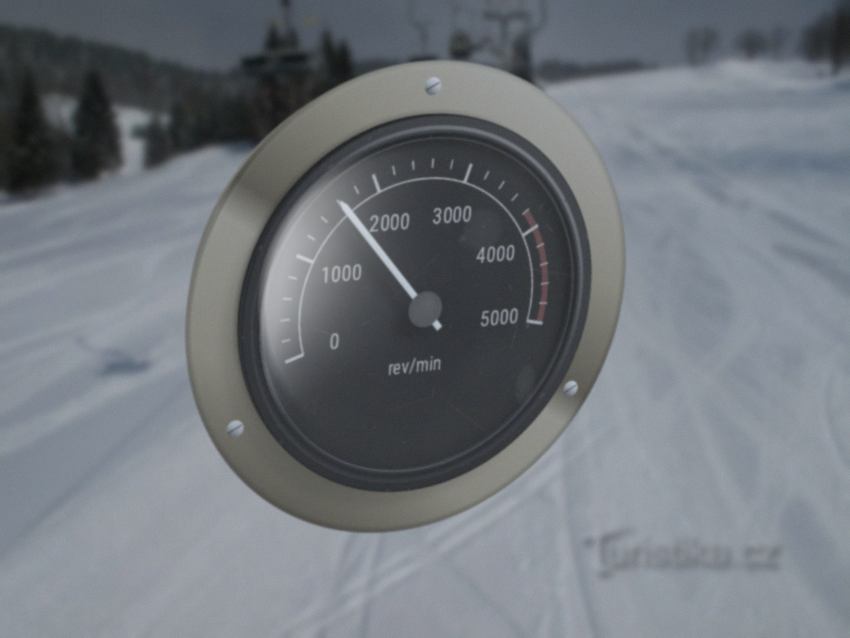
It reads value=1600 unit=rpm
